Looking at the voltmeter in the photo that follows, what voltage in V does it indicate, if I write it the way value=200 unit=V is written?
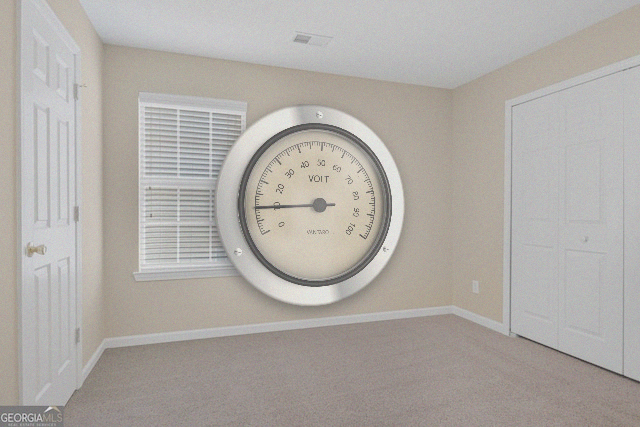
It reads value=10 unit=V
